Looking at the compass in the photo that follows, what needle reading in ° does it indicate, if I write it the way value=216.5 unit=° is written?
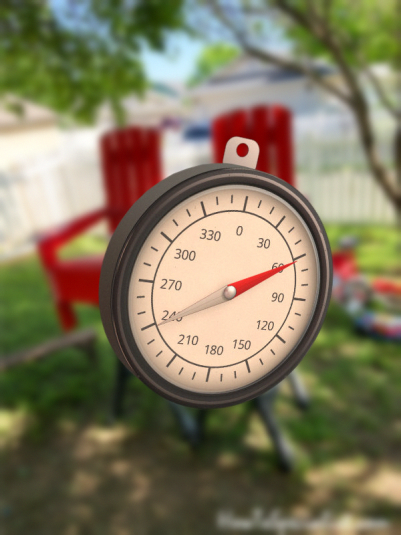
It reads value=60 unit=°
